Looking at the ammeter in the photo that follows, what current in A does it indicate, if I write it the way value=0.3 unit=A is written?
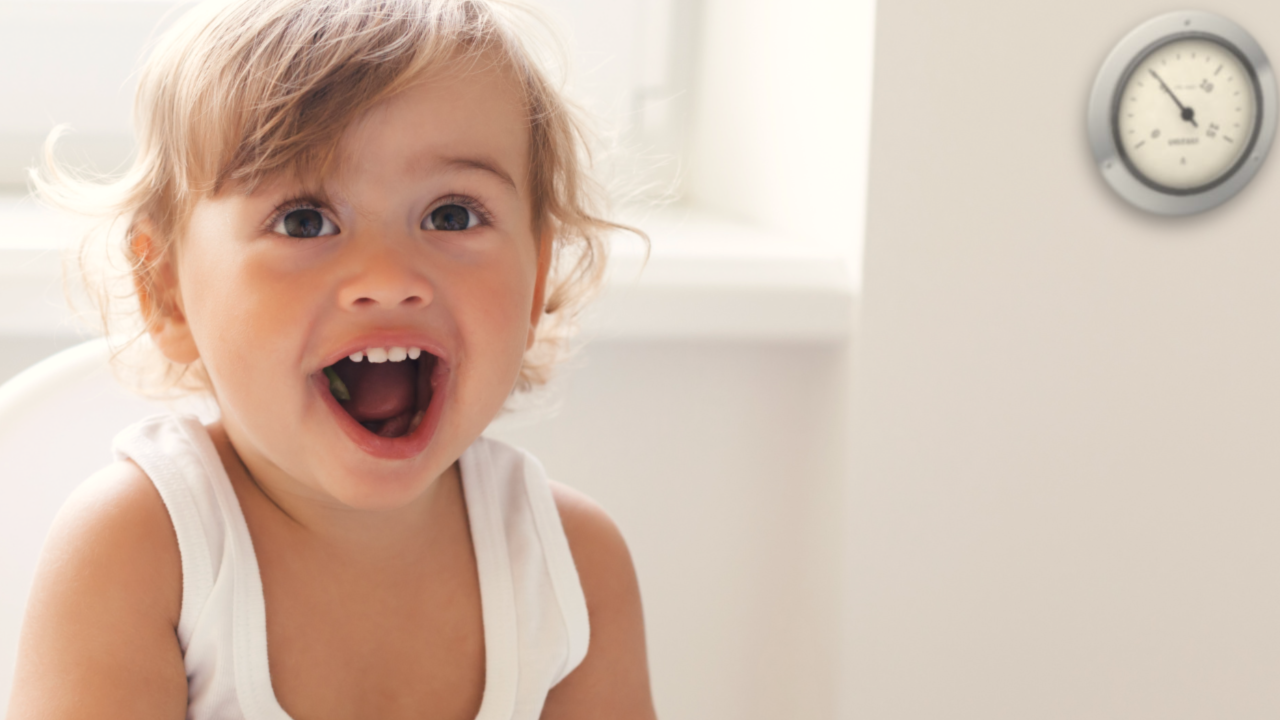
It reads value=5 unit=A
